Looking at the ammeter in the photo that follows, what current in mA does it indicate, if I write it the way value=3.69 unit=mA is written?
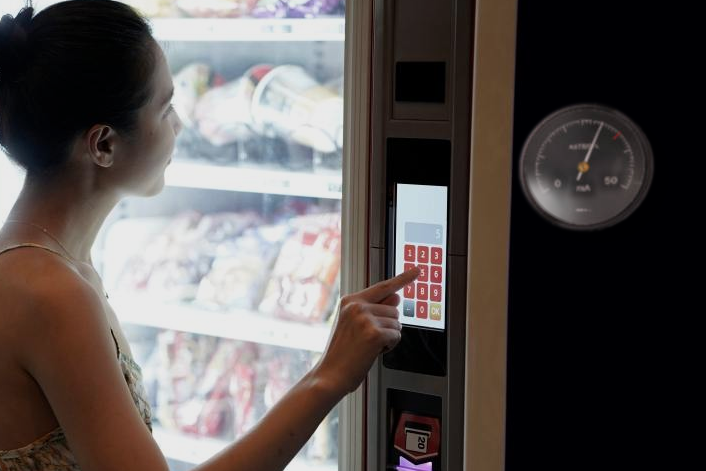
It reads value=30 unit=mA
